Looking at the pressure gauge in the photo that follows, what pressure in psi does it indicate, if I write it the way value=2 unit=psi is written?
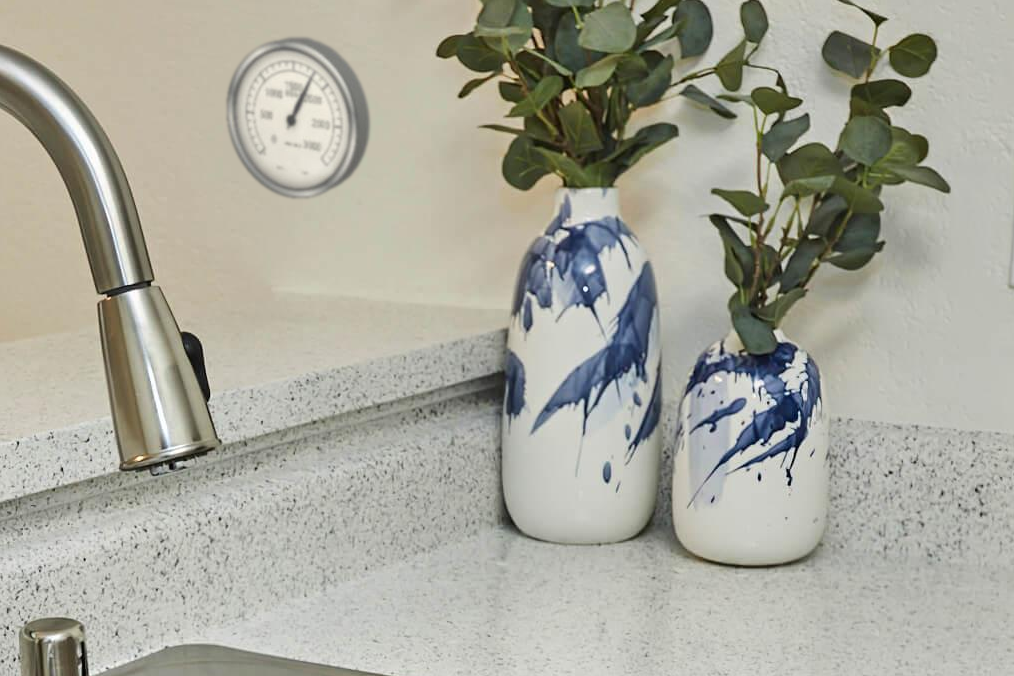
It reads value=1800 unit=psi
